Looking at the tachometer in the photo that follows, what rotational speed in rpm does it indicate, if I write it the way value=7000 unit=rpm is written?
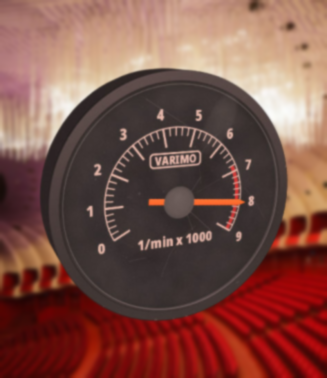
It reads value=8000 unit=rpm
